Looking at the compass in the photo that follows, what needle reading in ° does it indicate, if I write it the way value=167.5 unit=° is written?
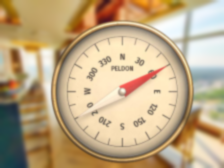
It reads value=60 unit=°
